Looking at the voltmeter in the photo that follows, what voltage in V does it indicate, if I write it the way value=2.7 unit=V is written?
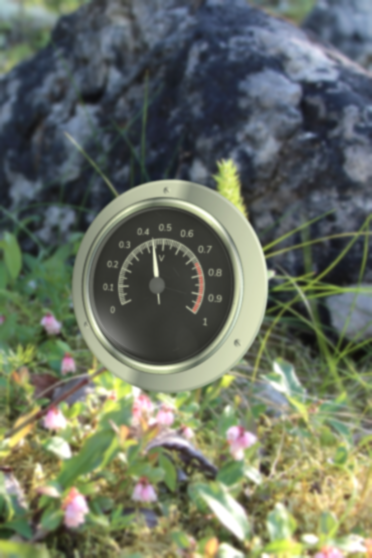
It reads value=0.45 unit=V
